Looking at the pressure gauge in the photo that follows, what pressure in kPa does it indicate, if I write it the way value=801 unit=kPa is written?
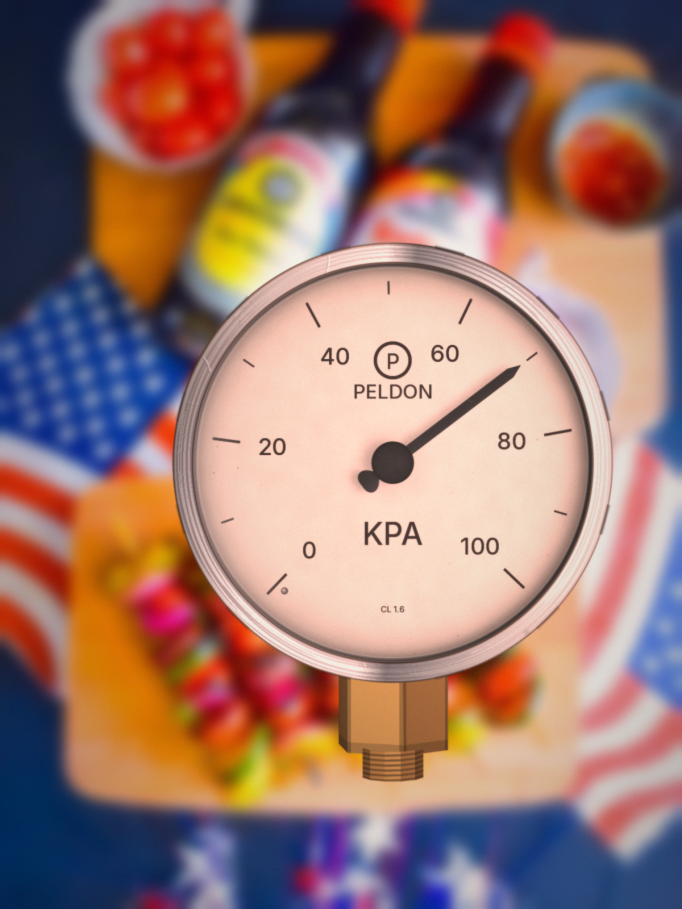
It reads value=70 unit=kPa
